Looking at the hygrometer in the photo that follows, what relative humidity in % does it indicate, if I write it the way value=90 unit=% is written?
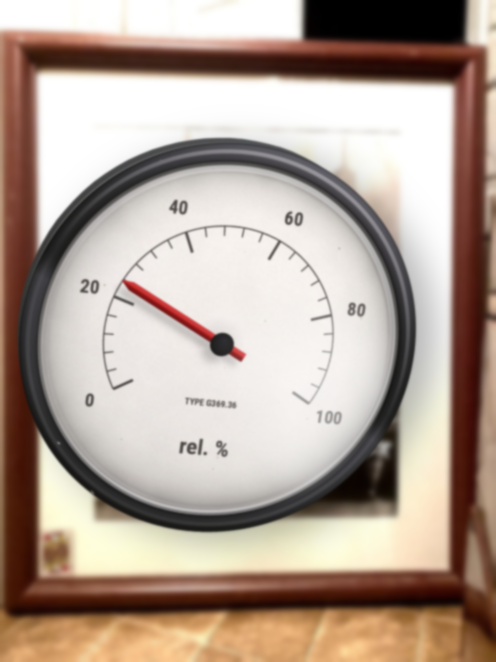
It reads value=24 unit=%
